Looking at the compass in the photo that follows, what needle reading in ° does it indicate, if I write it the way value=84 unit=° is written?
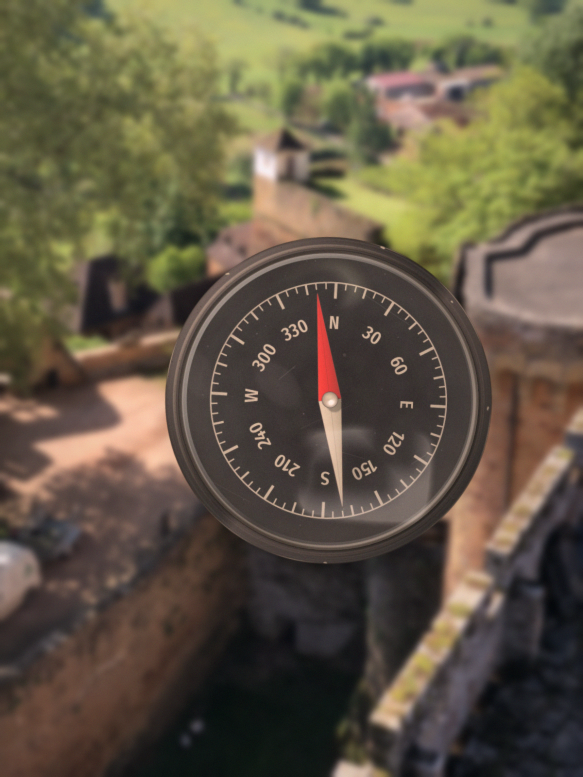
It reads value=350 unit=°
